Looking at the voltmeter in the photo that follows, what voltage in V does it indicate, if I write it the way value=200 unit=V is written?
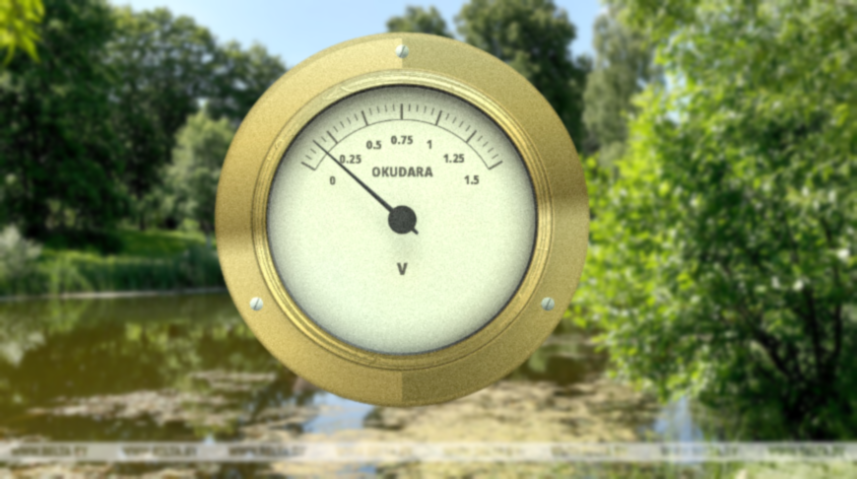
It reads value=0.15 unit=V
